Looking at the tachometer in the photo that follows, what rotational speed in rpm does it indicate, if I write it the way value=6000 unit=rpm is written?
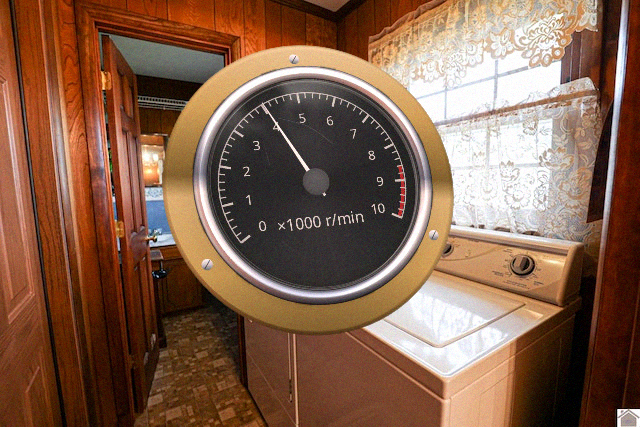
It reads value=4000 unit=rpm
